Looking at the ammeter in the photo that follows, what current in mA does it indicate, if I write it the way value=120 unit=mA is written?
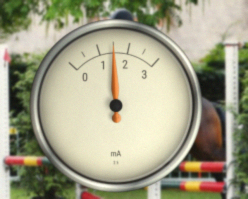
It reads value=1.5 unit=mA
